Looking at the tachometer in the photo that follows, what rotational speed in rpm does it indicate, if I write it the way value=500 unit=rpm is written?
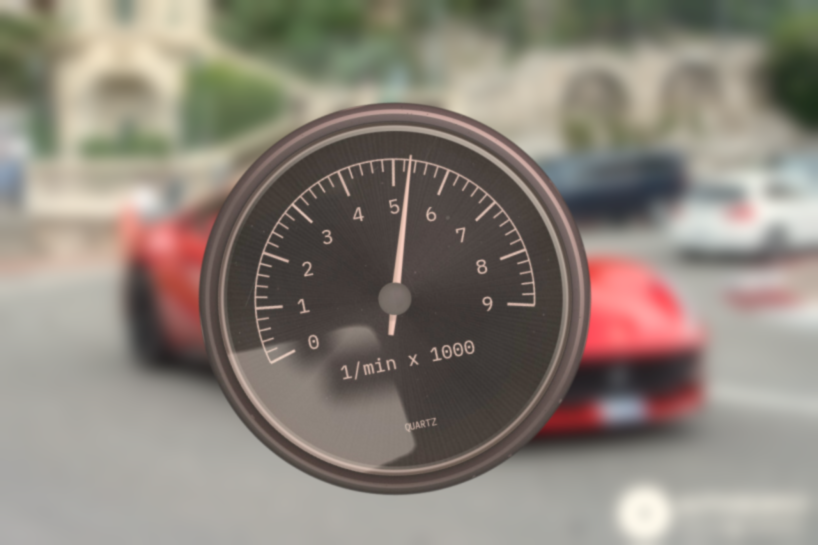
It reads value=5300 unit=rpm
